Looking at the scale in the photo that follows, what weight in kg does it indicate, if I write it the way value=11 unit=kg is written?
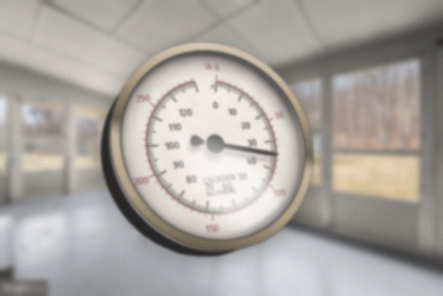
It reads value=35 unit=kg
